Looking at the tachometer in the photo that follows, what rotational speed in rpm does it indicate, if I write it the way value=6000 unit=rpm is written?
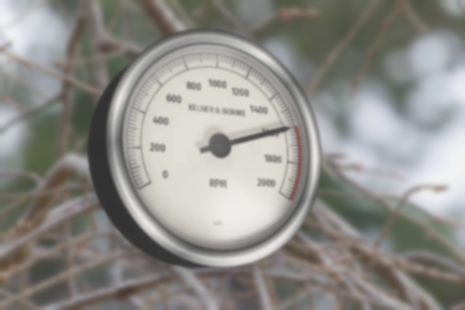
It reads value=1600 unit=rpm
